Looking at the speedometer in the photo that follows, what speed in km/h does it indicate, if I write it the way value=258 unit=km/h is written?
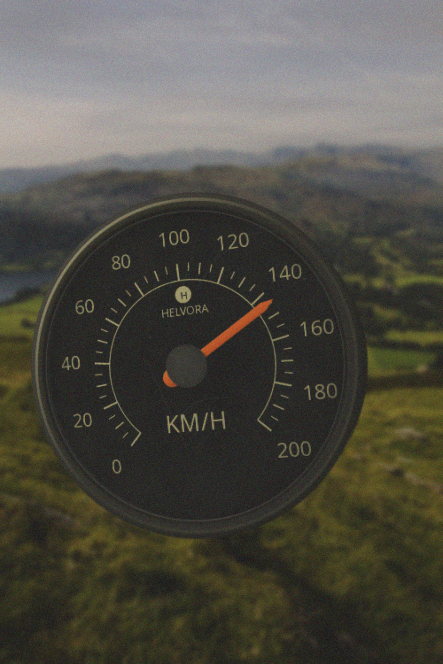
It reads value=145 unit=km/h
